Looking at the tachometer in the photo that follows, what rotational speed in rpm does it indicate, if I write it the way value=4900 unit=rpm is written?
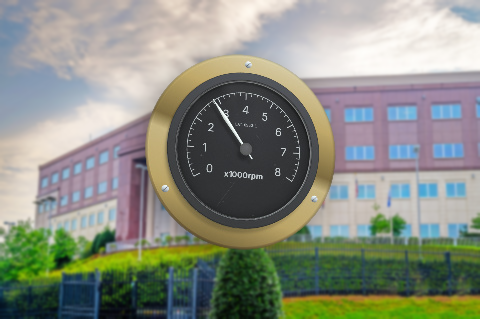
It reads value=2800 unit=rpm
